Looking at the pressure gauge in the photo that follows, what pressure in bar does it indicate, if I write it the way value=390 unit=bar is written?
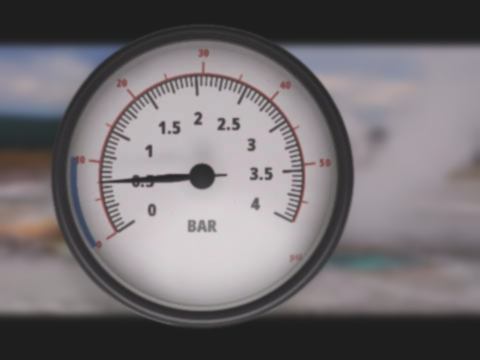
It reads value=0.5 unit=bar
